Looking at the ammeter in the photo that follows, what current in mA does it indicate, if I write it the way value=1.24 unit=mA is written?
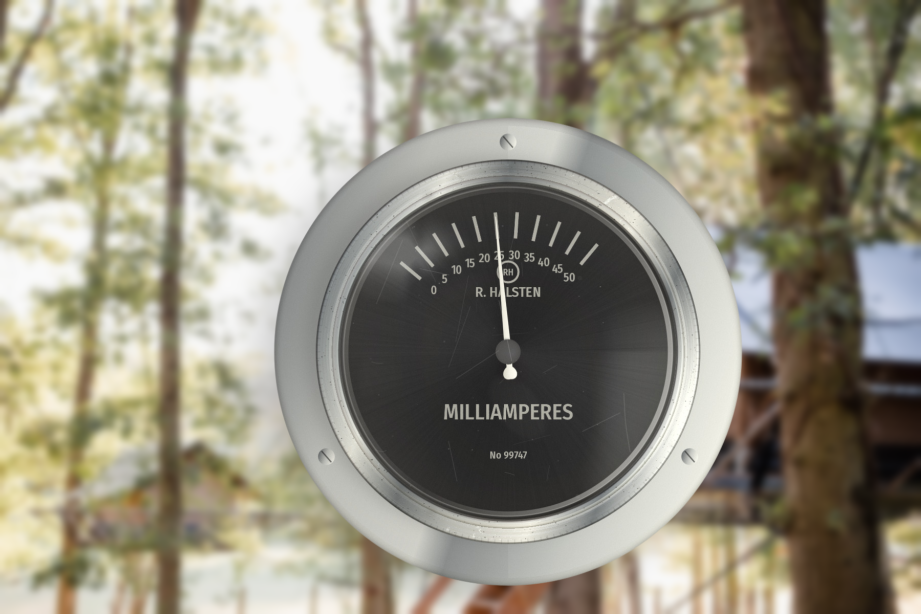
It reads value=25 unit=mA
